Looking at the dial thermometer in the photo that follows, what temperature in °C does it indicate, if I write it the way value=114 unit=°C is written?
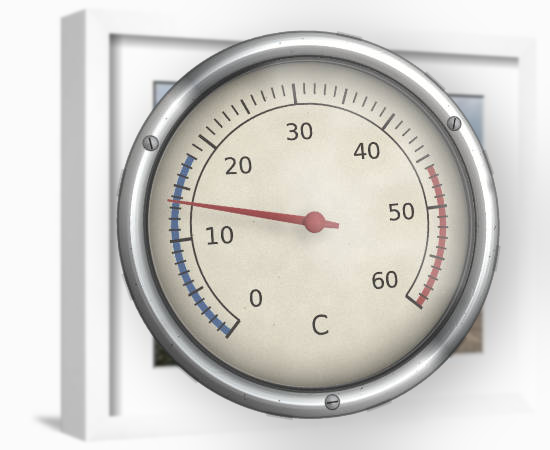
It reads value=13.5 unit=°C
